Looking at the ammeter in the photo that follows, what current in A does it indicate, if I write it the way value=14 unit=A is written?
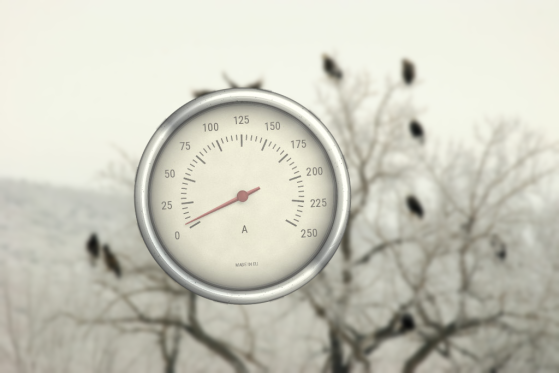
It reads value=5 unit=A
